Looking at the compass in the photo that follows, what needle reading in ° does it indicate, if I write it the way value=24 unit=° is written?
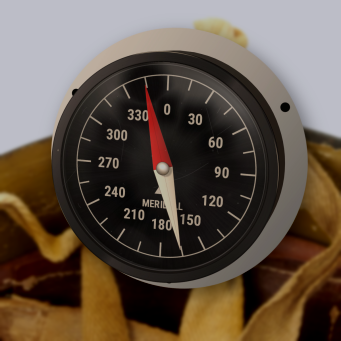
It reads value=345 unit=°
